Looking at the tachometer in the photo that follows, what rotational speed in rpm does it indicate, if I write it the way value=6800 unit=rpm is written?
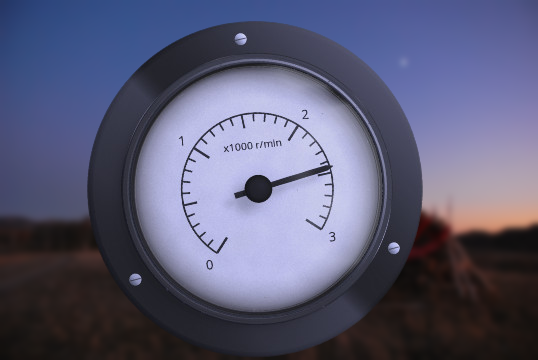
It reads value=2450 unit=rpm
